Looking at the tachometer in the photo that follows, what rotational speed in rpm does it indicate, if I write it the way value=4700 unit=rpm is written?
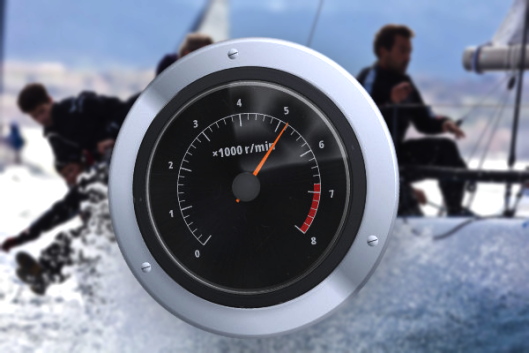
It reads value=5200 unit=rpm
